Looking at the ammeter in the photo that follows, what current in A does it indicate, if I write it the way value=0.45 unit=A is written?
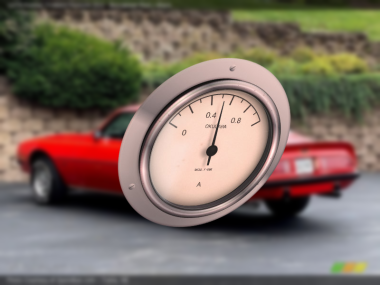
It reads value=0.5 unit=A
